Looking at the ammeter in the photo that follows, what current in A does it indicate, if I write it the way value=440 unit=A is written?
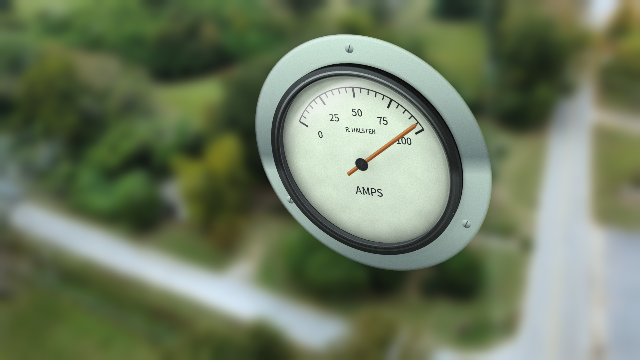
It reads value=95 unit=A
